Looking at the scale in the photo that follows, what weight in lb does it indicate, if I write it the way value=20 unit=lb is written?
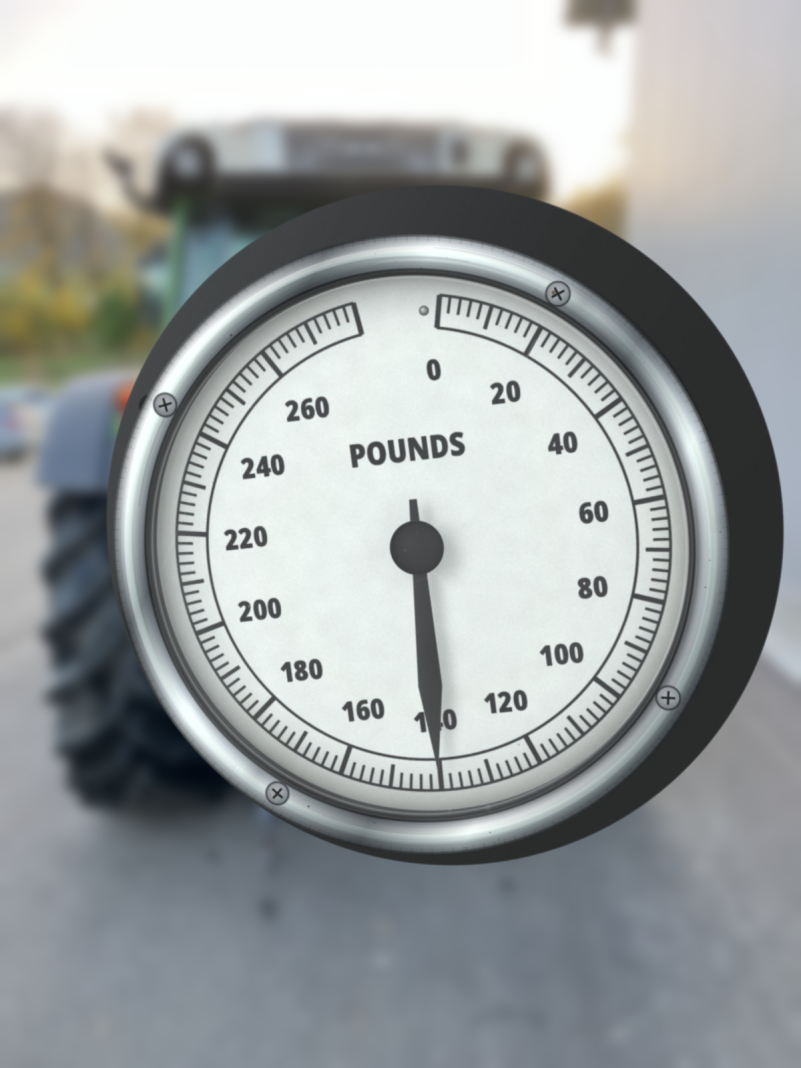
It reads value=140 unit=lb
